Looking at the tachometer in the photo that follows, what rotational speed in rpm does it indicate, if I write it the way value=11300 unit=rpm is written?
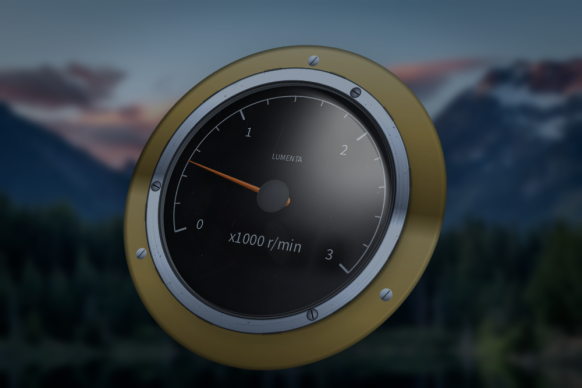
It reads value=500 unit=rpm
